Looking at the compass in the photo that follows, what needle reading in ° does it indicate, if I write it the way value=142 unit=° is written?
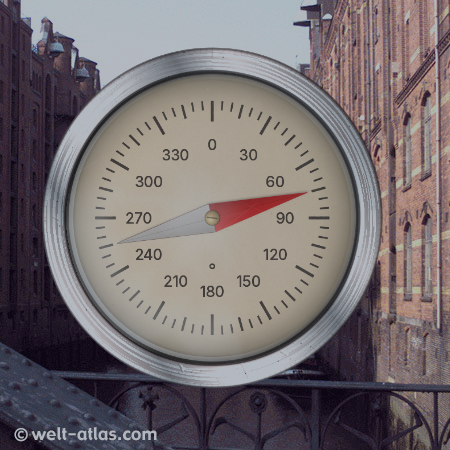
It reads value=75 unit=°
